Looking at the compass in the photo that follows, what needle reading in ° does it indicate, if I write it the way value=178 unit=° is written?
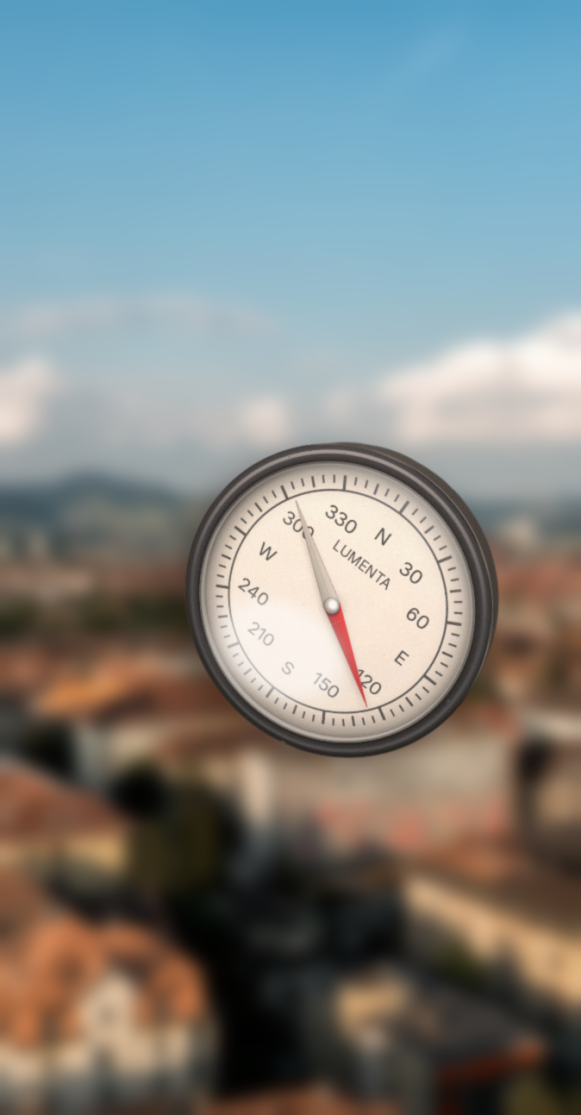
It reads value=125 unit=°
